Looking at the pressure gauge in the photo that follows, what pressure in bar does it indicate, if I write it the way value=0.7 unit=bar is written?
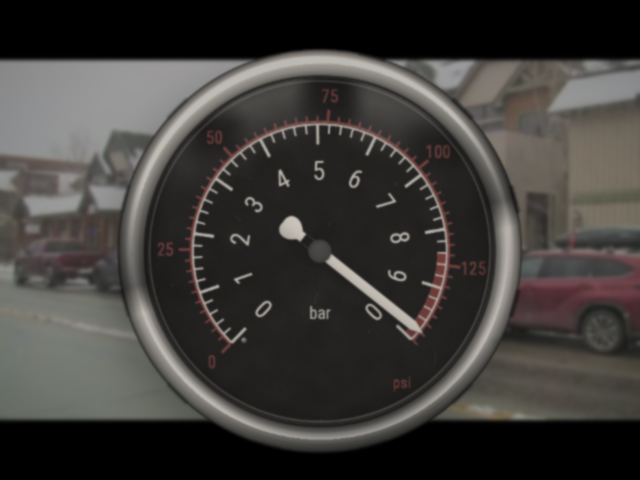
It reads value=9.8 unit=bar
